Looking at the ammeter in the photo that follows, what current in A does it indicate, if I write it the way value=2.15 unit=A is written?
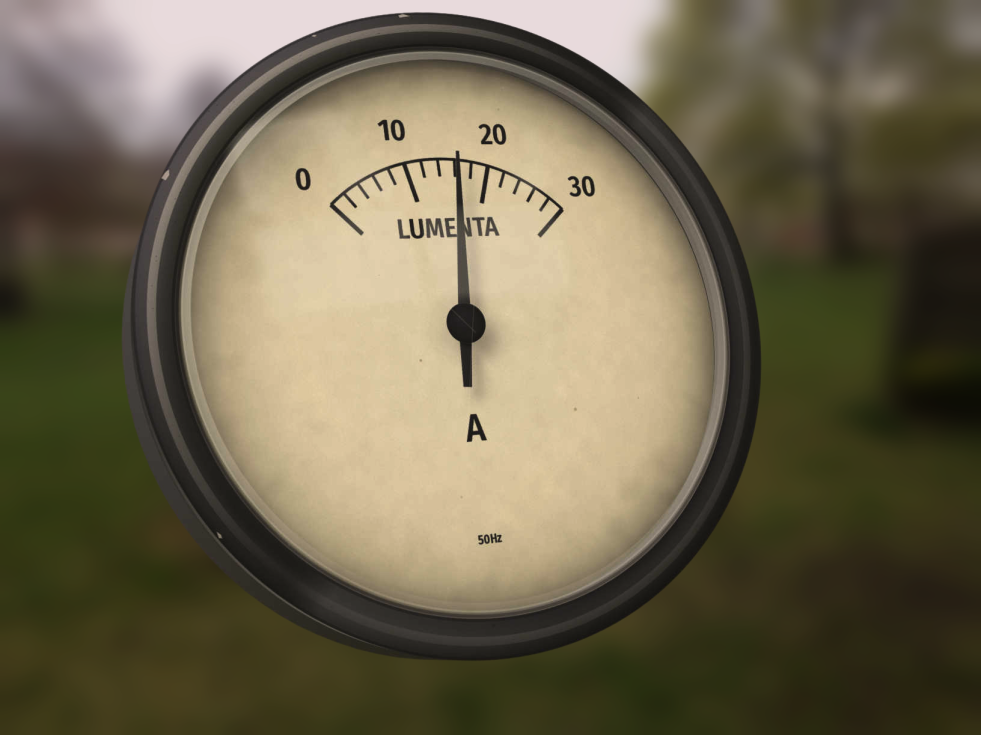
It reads value=16 unit=A
